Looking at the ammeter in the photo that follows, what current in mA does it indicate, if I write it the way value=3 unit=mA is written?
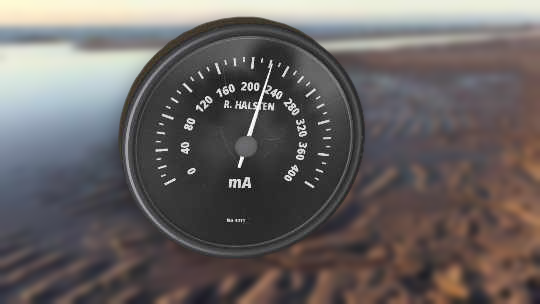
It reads value=220 unit=mA
